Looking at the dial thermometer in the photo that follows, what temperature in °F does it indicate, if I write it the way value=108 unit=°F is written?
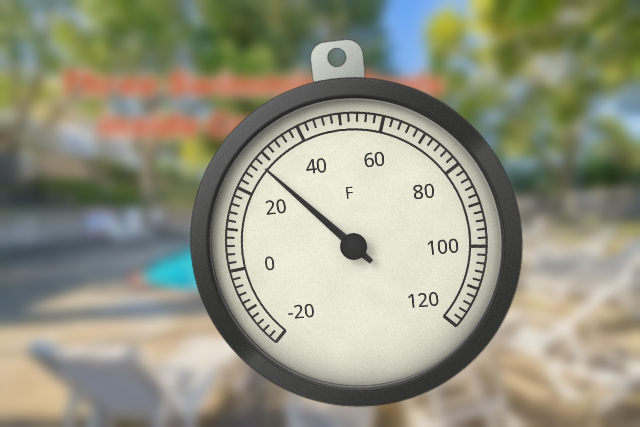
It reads value=28 unit=°F
